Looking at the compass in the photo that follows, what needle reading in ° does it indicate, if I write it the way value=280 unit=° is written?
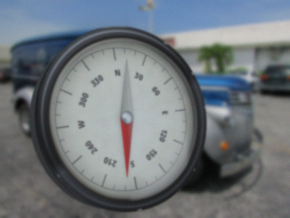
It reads value=190 unit=°
